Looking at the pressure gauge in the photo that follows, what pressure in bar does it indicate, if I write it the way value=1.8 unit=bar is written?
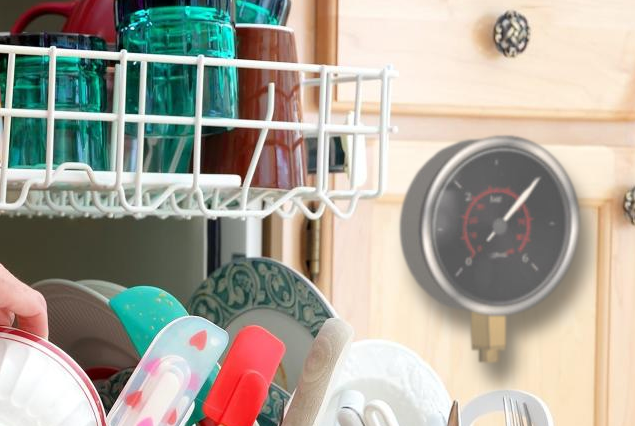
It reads value=4 unit=bar
